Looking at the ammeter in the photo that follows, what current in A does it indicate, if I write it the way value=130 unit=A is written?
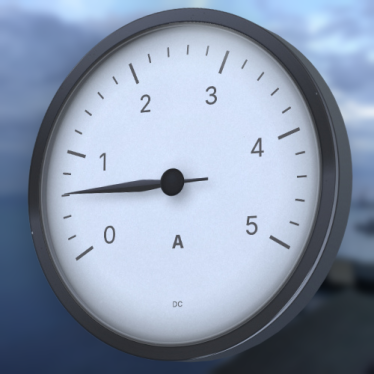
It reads value=0.6 unit=A
